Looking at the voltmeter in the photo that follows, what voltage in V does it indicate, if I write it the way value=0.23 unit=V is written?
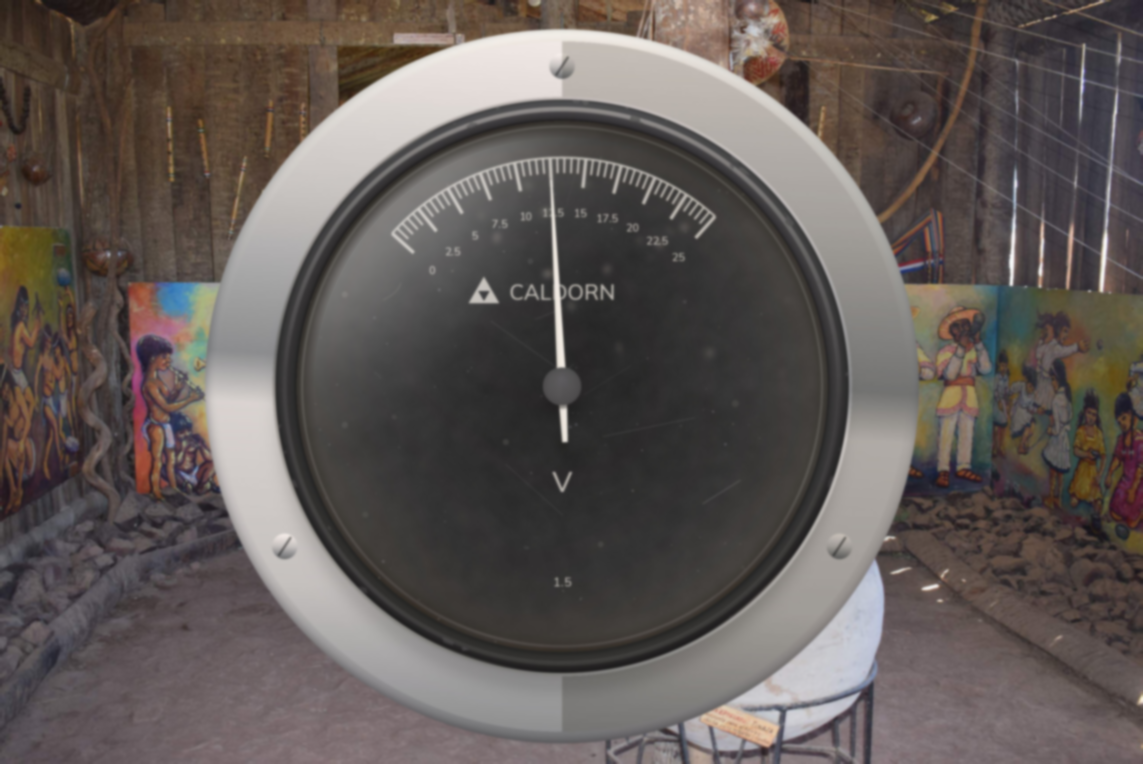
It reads value=12.5 unit=V
